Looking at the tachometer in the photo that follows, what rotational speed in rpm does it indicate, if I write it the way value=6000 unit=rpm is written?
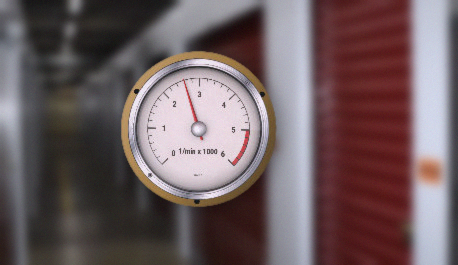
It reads value=2600 unit=rpm
